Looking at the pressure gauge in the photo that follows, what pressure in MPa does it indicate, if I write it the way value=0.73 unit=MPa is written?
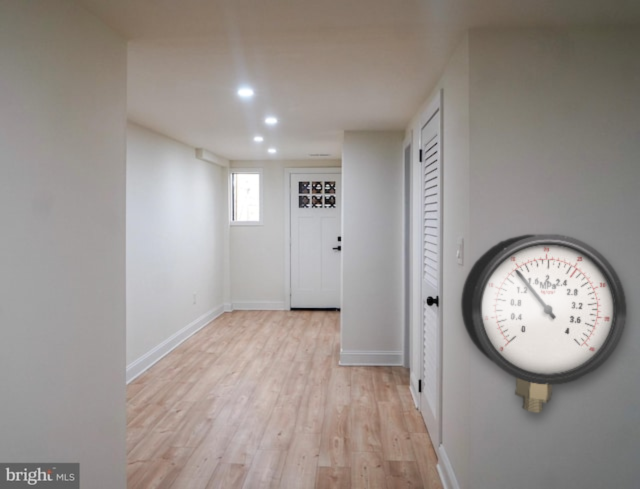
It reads value=1.4 unit=MPa
